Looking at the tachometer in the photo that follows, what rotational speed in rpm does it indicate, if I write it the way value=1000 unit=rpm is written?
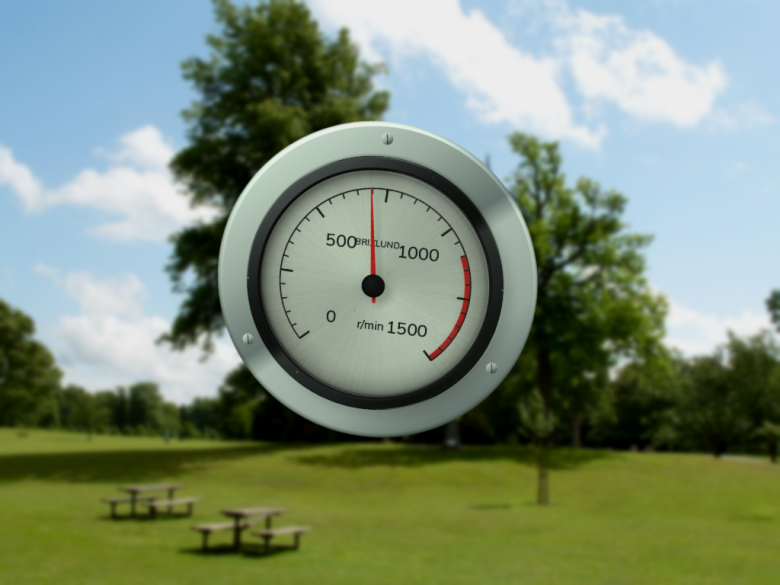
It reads value=700 unit=rpm
